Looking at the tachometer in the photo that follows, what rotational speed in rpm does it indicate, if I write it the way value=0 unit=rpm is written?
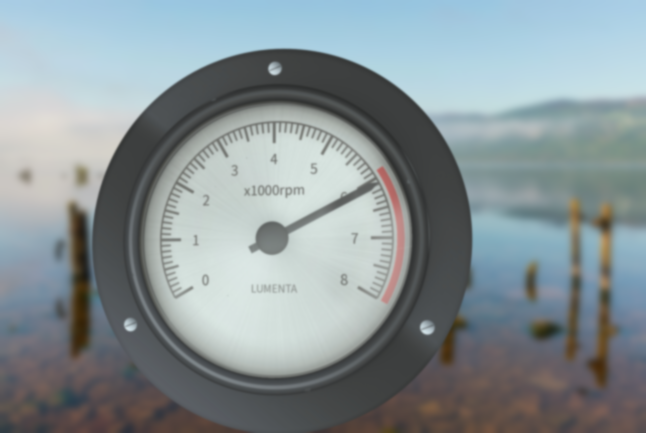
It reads value=6100 unit=rpm
